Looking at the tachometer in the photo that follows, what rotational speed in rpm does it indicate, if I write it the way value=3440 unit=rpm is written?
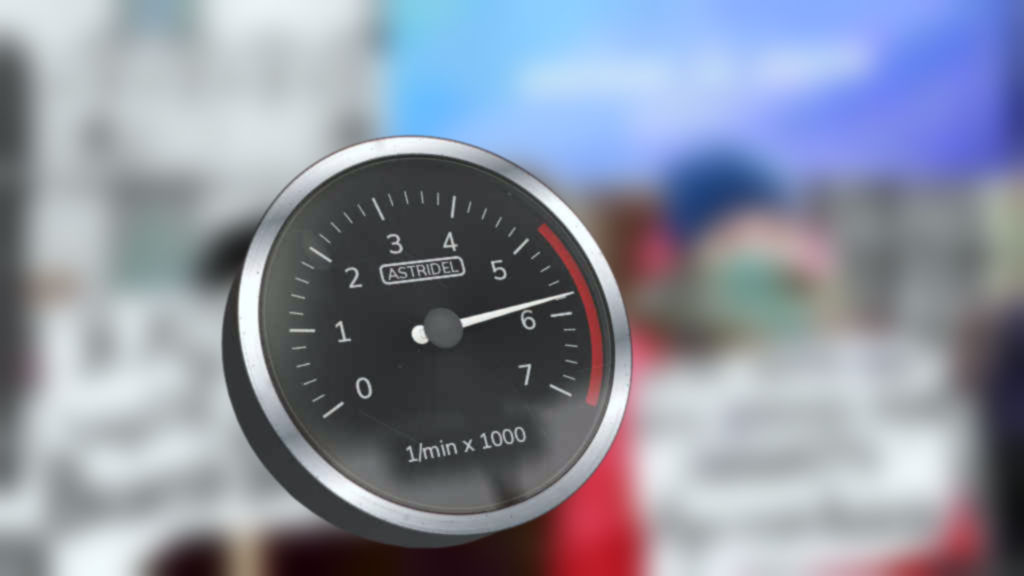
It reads value=5800 unit=rpm
